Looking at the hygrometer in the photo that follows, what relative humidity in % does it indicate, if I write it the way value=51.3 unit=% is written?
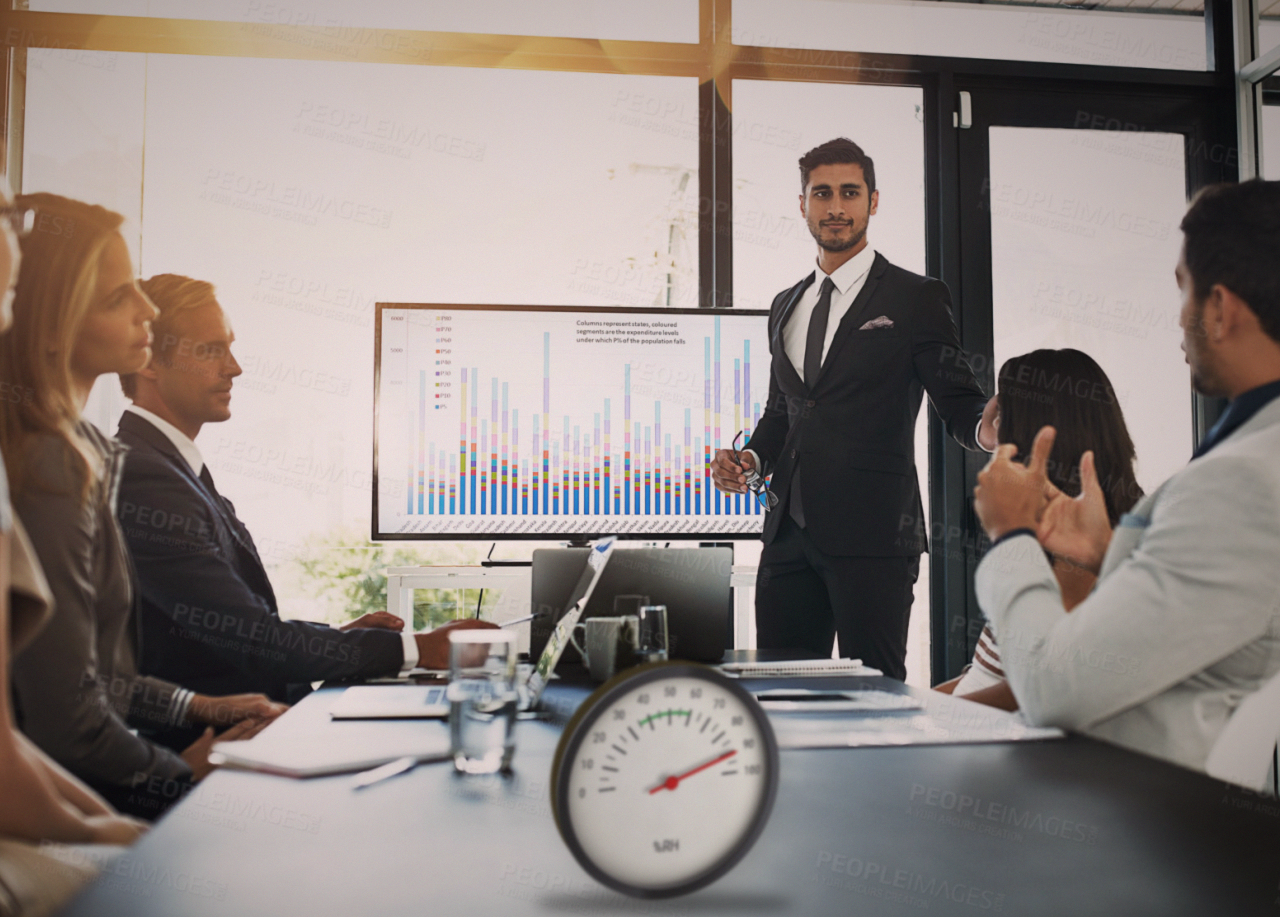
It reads value=90 unit=%
